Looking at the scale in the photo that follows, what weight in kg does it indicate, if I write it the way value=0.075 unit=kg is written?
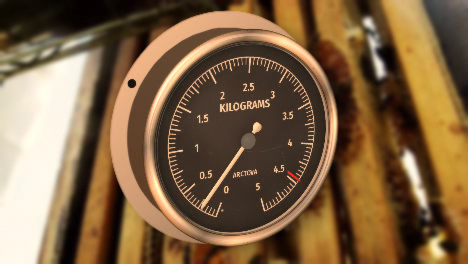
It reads value=0.25 unit=kg
